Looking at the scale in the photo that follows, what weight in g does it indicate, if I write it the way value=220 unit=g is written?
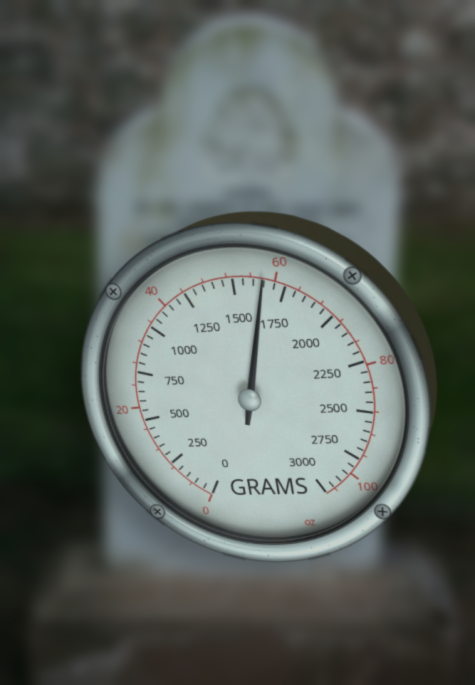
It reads value=1650 unit=g
